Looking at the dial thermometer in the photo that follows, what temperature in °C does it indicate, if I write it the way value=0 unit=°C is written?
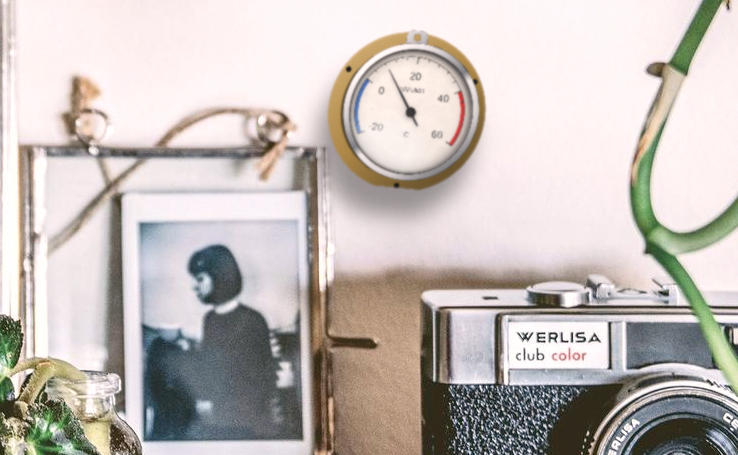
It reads value=8 unit=°C
